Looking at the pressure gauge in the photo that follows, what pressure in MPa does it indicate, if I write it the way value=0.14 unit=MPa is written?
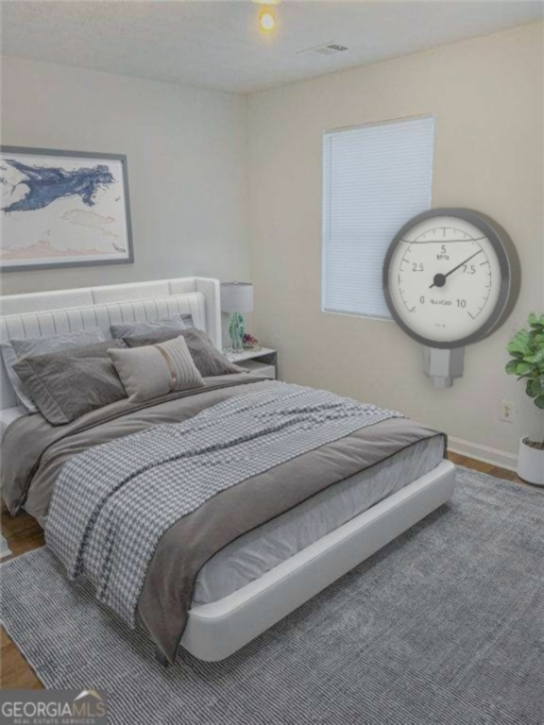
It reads value=7 unit=MPa
